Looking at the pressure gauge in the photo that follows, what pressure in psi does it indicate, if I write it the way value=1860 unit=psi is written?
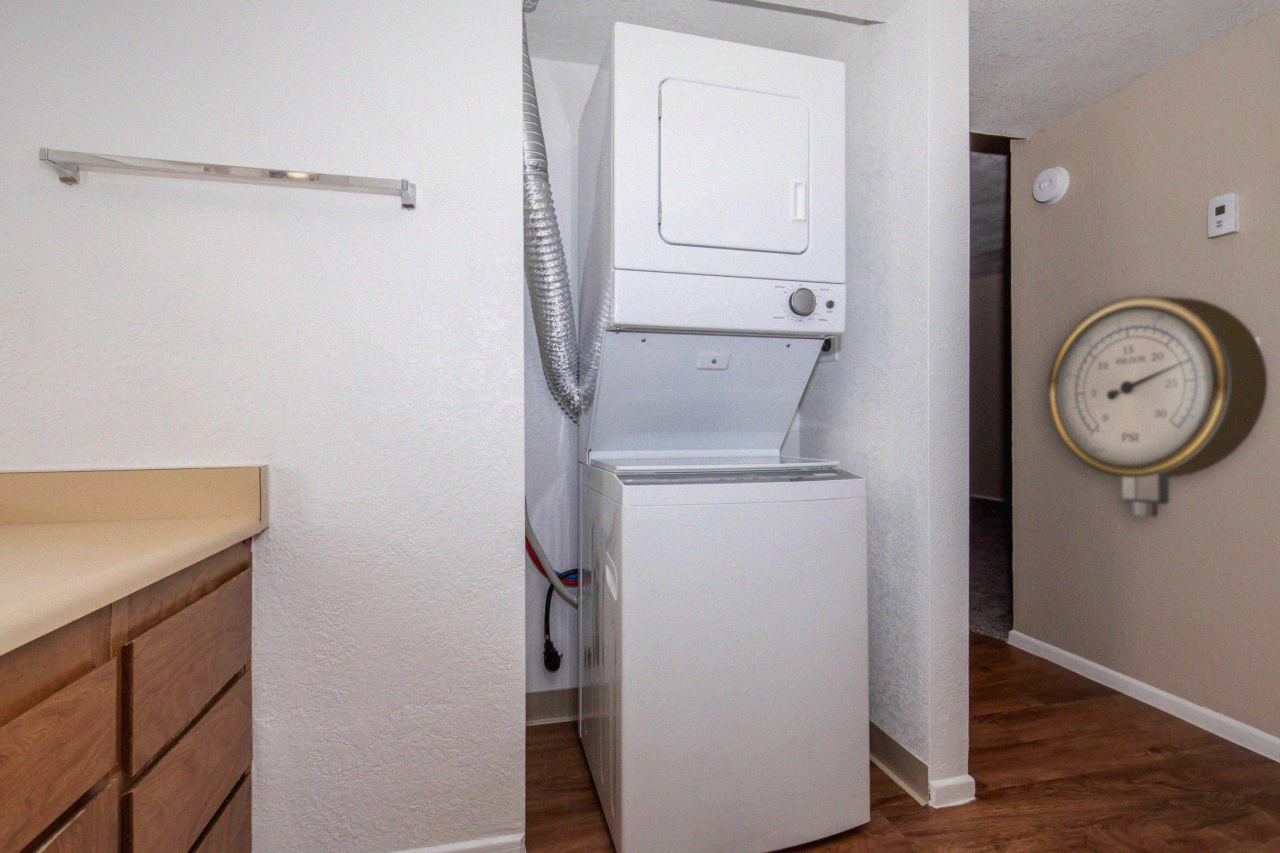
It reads value=23 unit=psi
